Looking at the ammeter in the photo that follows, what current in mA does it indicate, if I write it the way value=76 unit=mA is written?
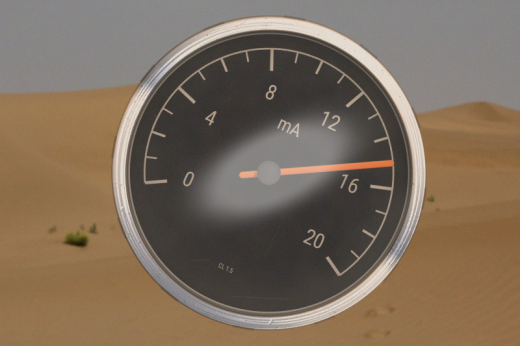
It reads value=15 unit=mA
